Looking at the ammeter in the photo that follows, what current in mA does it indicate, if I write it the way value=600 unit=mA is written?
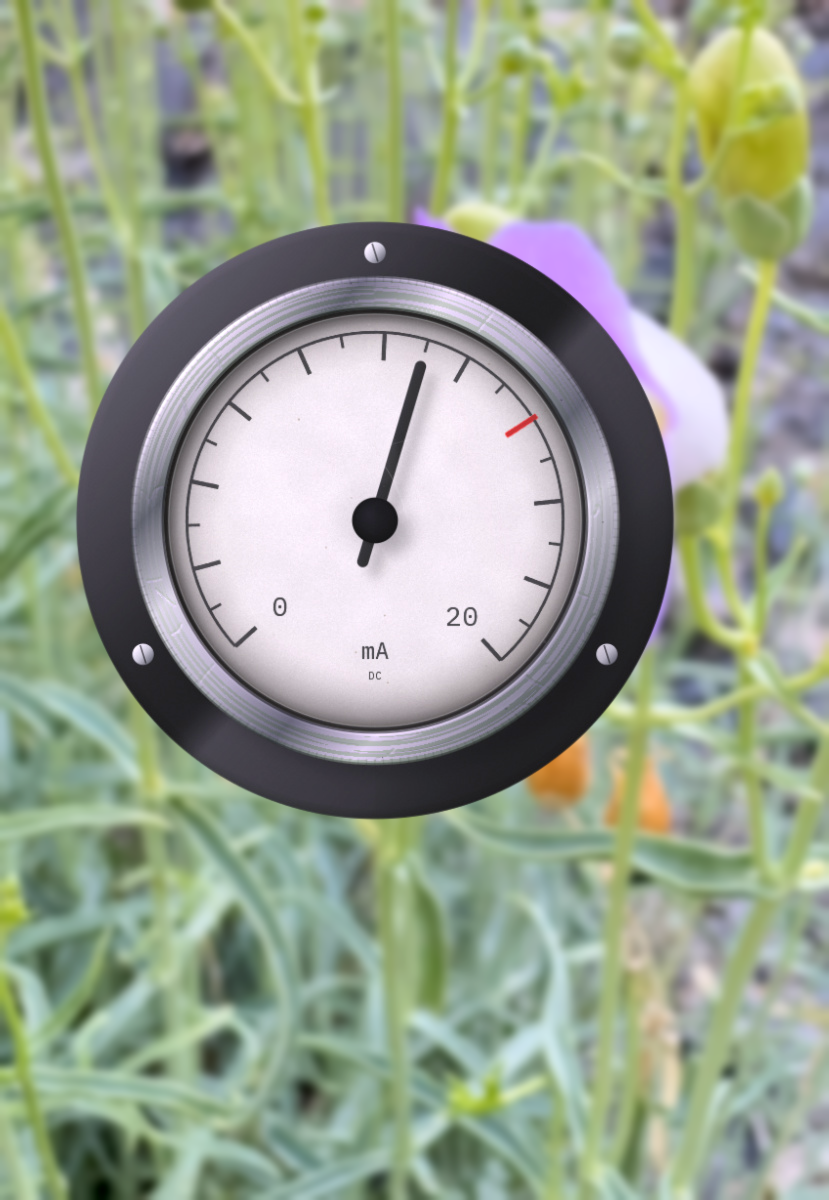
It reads value=11 unit=mA
